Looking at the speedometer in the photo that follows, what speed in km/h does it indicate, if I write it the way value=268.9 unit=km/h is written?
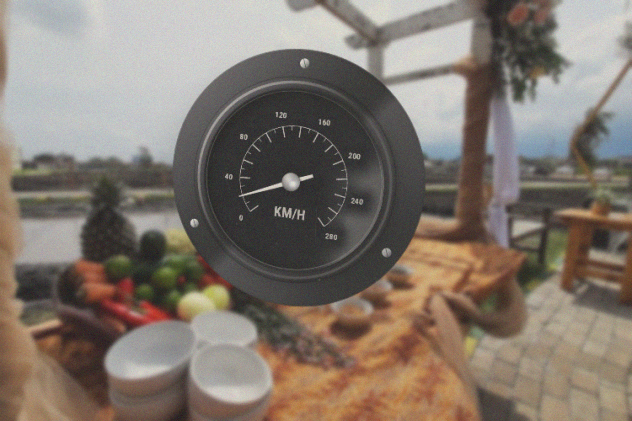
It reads value=20 unit=km/h
